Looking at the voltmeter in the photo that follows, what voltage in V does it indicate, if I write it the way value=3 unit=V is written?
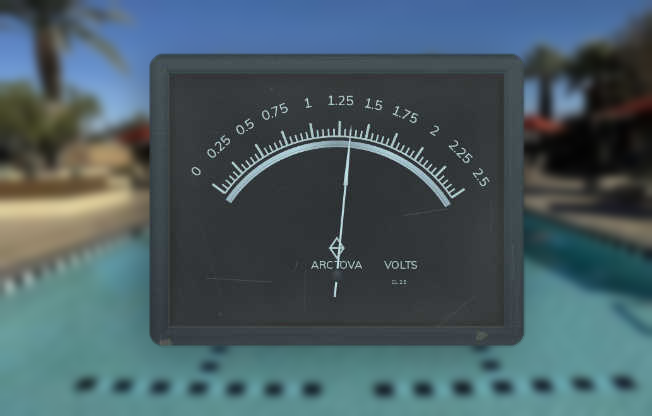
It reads value=1.35 unit=V
